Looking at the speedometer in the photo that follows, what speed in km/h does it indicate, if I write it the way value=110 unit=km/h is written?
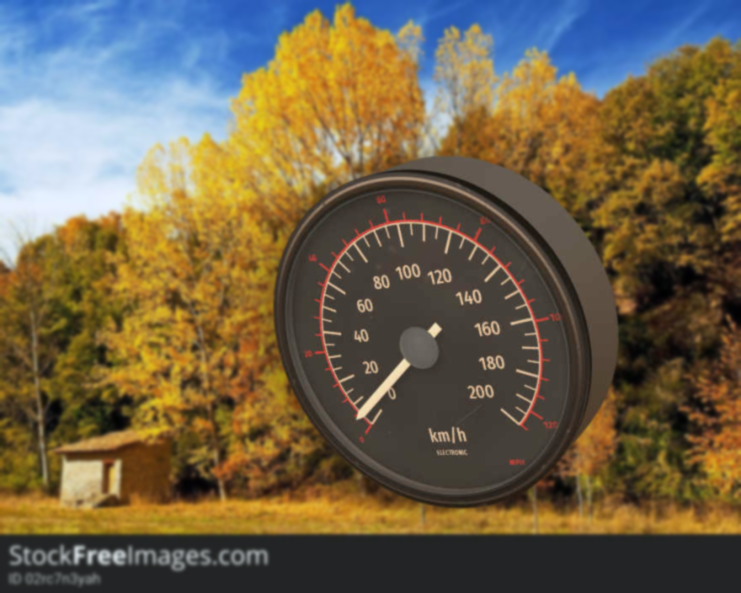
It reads value=5 unit=km/h
